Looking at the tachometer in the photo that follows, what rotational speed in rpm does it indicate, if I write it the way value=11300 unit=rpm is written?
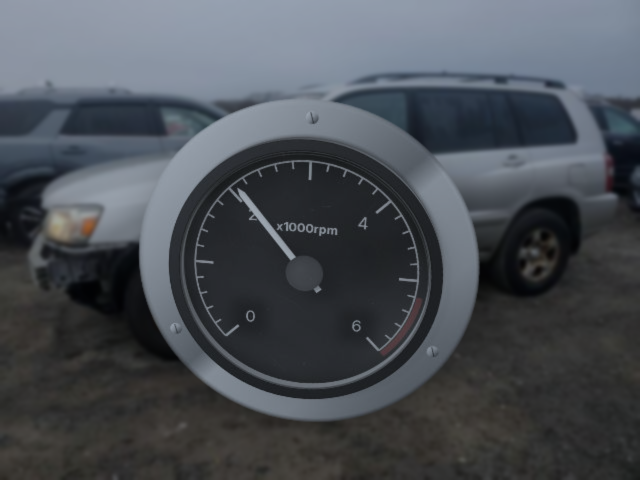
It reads value=2100 unit=rpm
